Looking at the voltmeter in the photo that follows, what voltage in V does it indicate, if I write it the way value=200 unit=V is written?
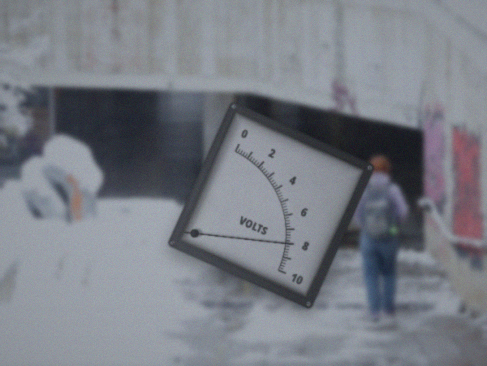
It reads value=8 unit=V
